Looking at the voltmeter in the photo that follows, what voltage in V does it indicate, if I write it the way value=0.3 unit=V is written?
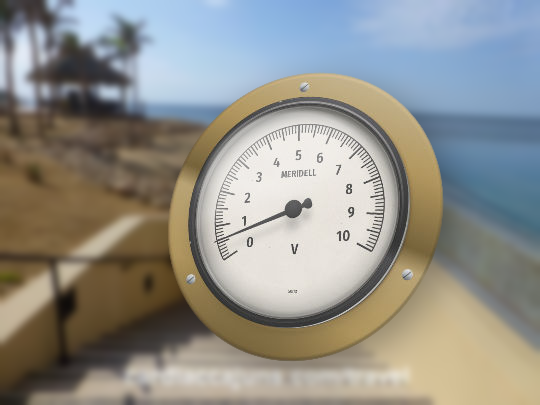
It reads value=0.5 unit=V
